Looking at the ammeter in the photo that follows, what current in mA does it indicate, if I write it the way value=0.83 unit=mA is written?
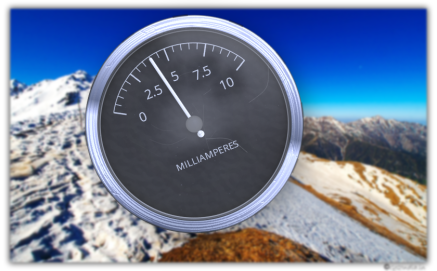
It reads value=4 unit=mA
